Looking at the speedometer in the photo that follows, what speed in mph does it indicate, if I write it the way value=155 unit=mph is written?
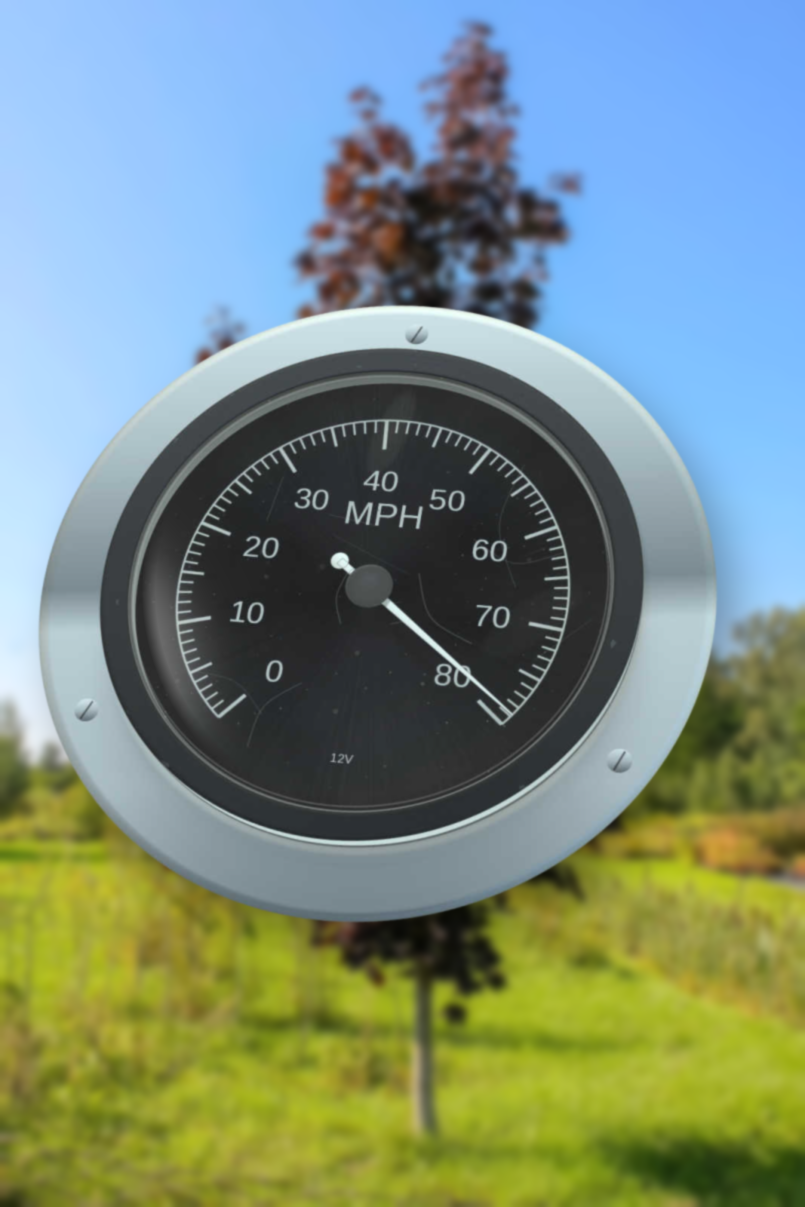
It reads value=79 unit=mph
